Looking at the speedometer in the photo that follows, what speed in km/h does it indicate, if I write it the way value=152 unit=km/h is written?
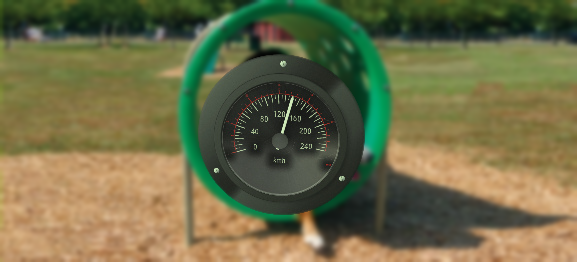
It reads value=140 unit=km/h
